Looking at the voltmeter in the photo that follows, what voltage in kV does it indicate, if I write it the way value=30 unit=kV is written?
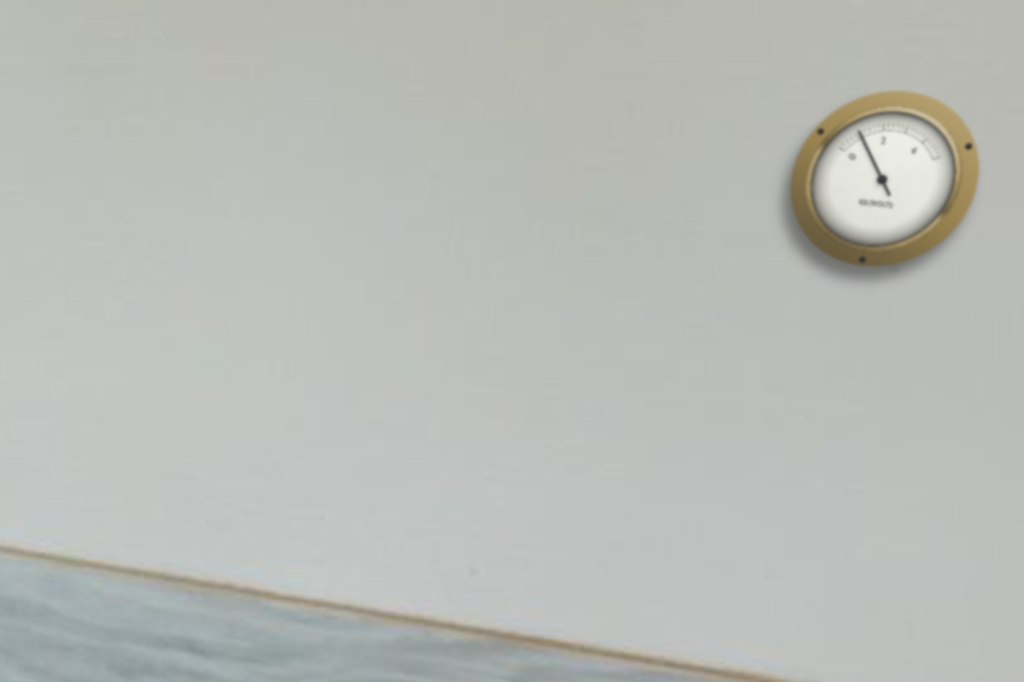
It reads value=1 unit=kV
